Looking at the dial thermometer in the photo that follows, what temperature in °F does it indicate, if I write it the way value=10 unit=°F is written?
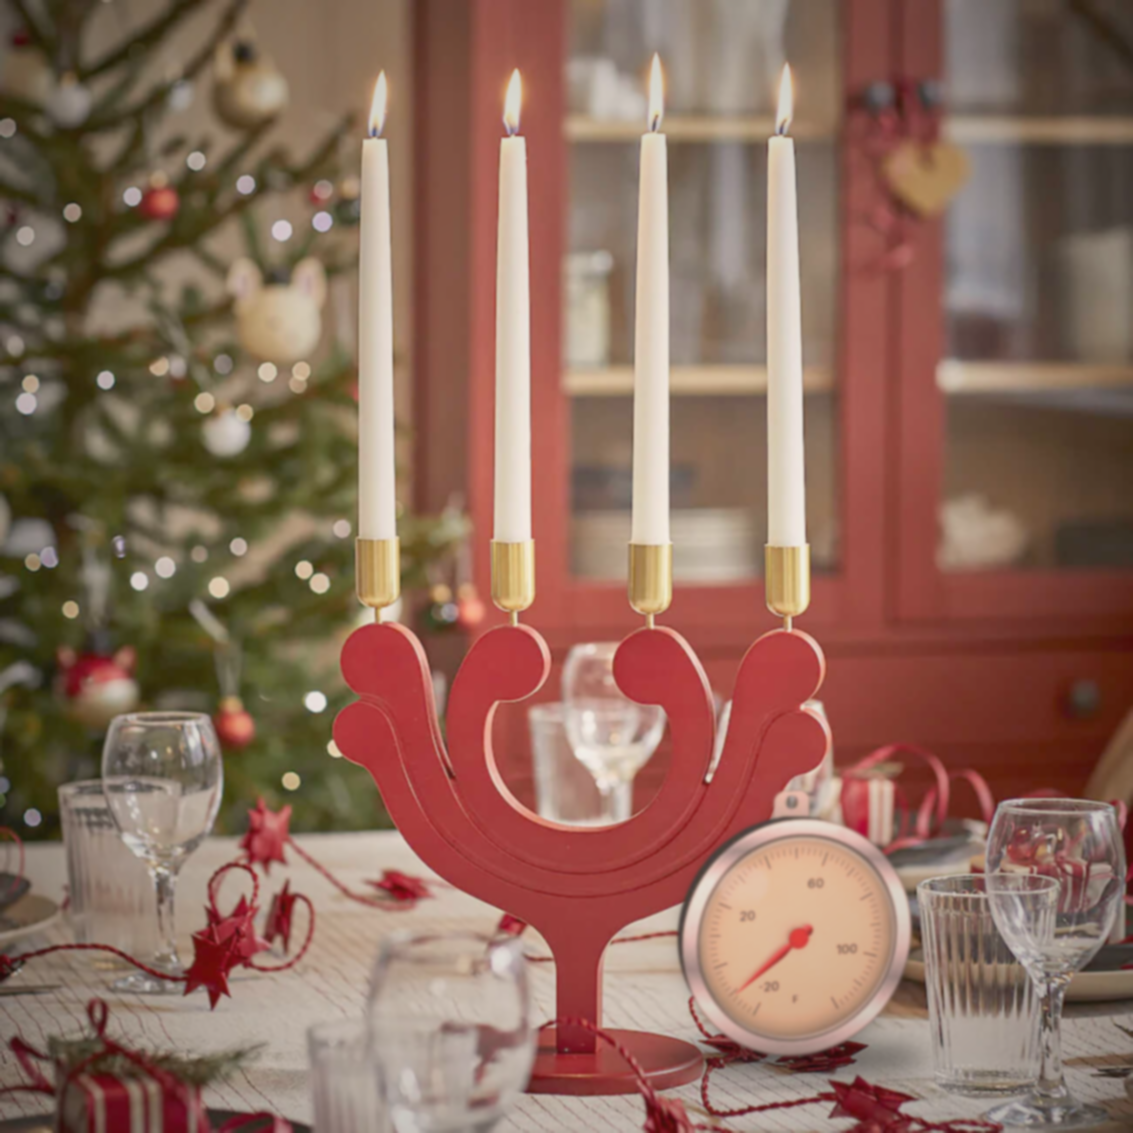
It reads value=-10 unit=°F
